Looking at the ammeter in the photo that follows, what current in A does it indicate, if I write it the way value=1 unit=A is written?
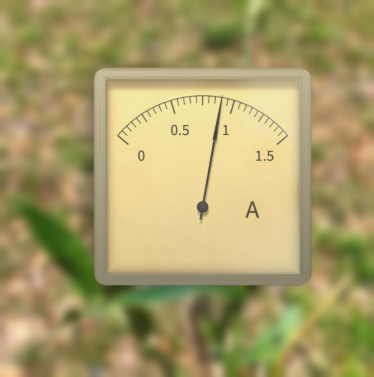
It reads value=0.9 unit=A
